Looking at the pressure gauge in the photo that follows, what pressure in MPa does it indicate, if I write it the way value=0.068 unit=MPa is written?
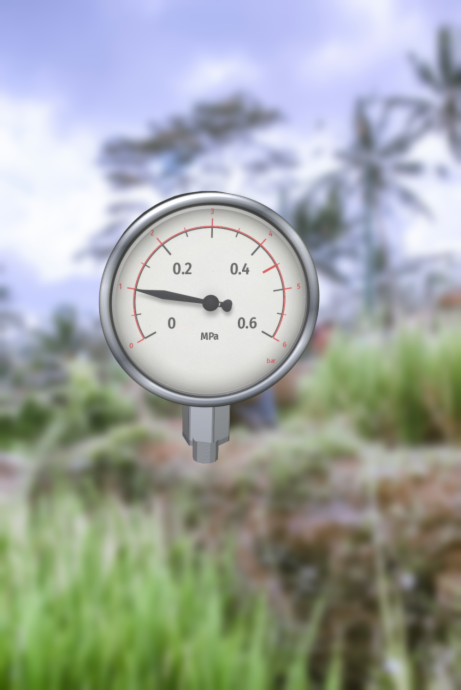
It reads value=0.1 unit=MPa
